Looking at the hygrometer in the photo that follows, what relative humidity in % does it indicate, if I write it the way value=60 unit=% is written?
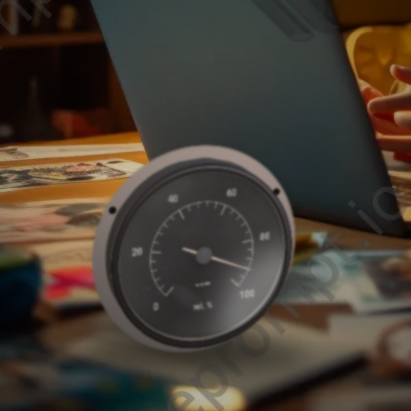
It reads value=92 unit=%
